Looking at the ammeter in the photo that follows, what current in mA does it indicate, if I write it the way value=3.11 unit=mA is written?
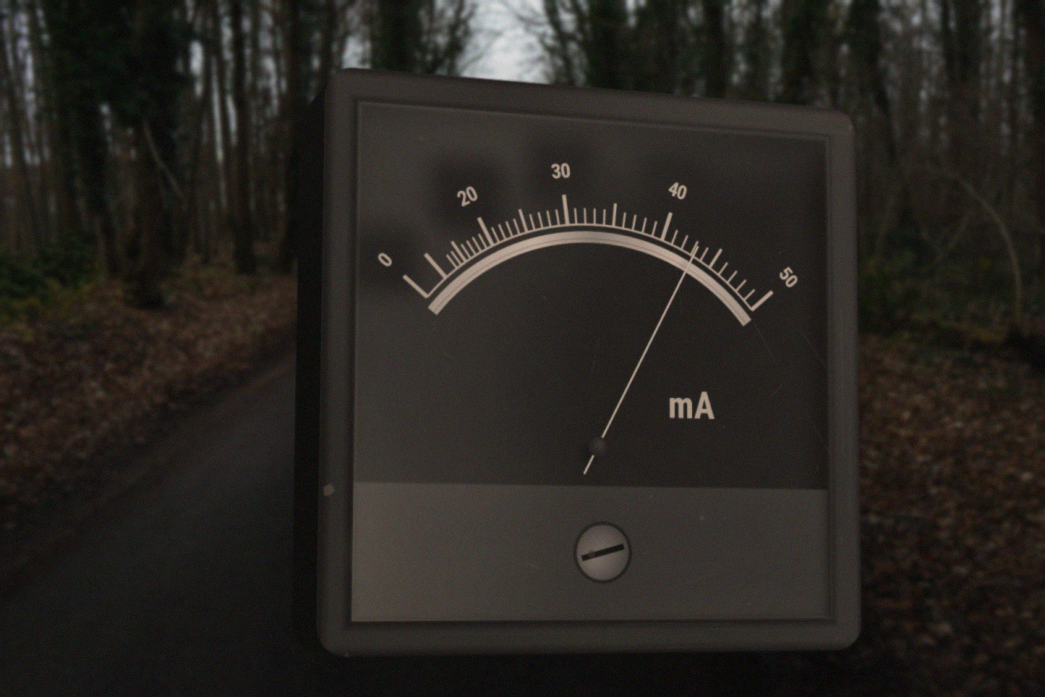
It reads value=43 unit=mA
